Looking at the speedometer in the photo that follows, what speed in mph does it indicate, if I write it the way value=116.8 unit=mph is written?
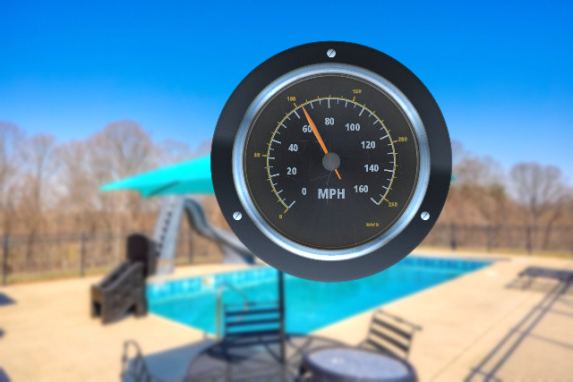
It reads value=65 unit=mph
